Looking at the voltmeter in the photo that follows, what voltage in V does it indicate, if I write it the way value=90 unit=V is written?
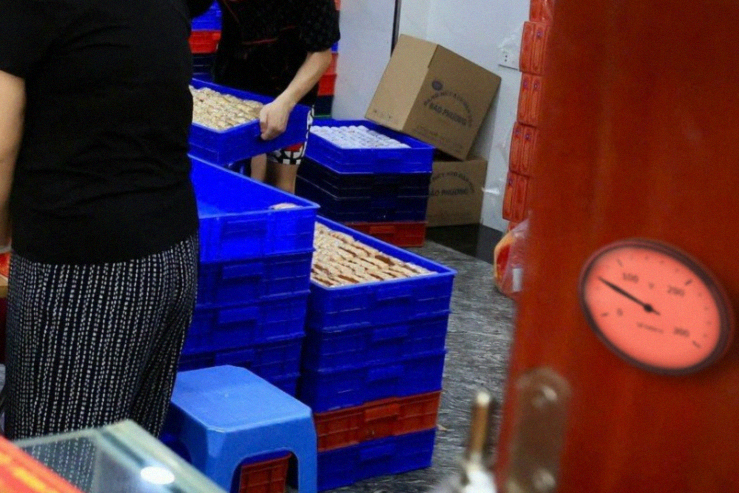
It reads value=60 unit=V
